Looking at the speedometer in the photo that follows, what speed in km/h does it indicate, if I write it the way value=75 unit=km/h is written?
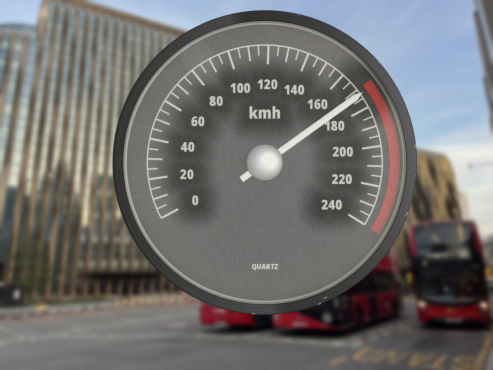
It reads value=172.5 unit=km/h
